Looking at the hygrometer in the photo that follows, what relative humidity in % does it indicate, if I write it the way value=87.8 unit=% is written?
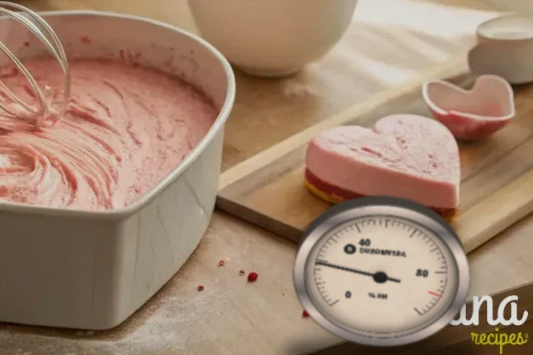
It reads value=20 unit=%
